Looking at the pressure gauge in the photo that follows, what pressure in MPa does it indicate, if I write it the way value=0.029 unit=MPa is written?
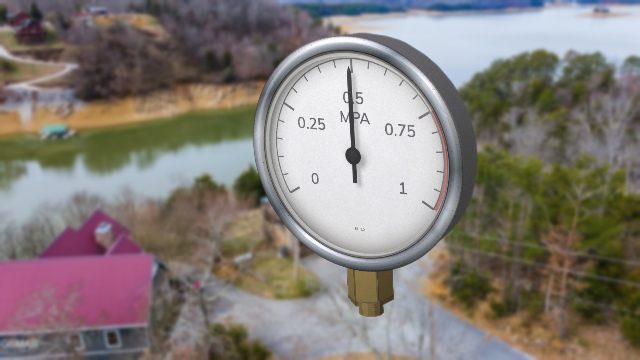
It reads value=0.5 unit=MPa
